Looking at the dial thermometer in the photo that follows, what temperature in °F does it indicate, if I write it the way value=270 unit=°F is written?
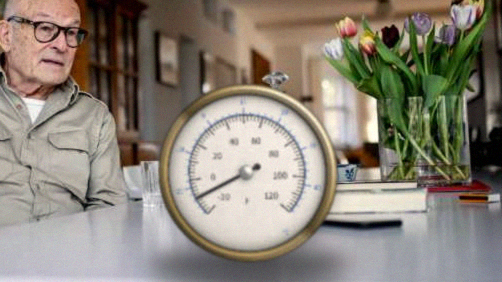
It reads value=-10 unit=°F
